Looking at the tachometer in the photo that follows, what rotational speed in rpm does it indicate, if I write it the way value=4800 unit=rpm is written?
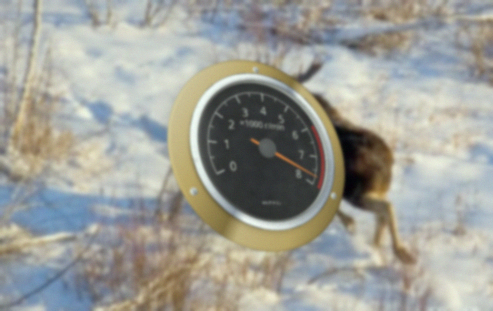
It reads value=7750 unit=rpm
